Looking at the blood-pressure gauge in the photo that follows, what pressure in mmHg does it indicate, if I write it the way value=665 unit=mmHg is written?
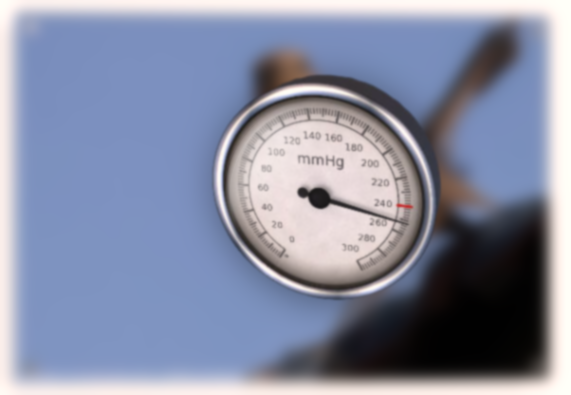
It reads value=250 unit=mmHg
